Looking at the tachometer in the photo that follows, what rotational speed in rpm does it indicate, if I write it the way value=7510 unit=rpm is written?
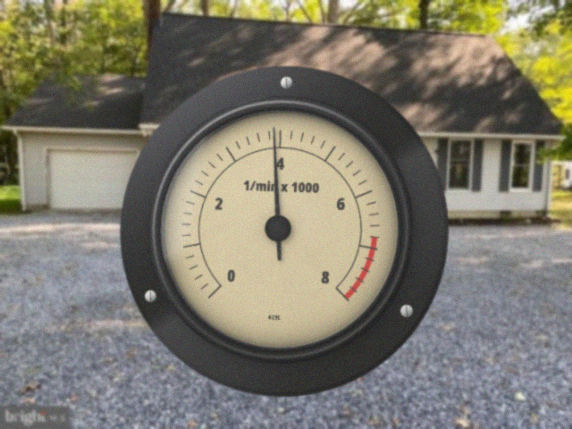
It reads value=3900 unit=rpm
